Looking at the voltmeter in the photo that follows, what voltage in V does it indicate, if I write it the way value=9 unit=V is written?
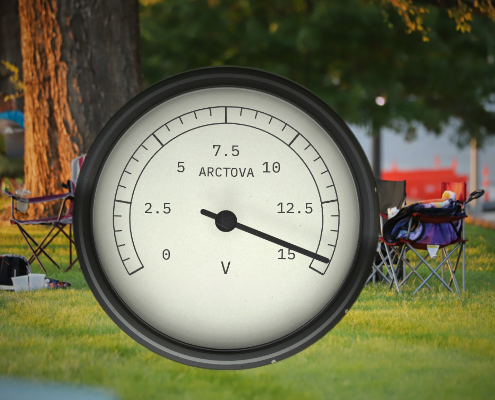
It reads value=14.5 unit=V
